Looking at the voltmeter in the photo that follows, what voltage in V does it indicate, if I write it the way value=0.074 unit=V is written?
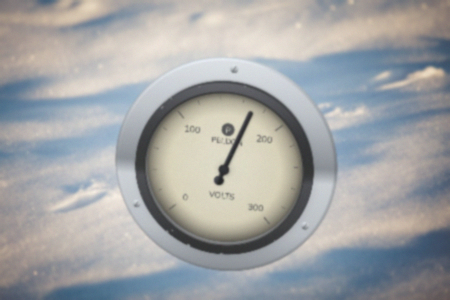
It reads value=170 unit=V
